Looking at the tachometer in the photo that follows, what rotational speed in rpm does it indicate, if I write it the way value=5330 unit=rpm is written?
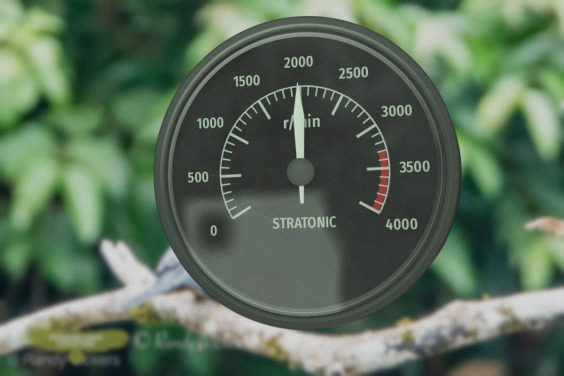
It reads value=2000 unit=rpm
